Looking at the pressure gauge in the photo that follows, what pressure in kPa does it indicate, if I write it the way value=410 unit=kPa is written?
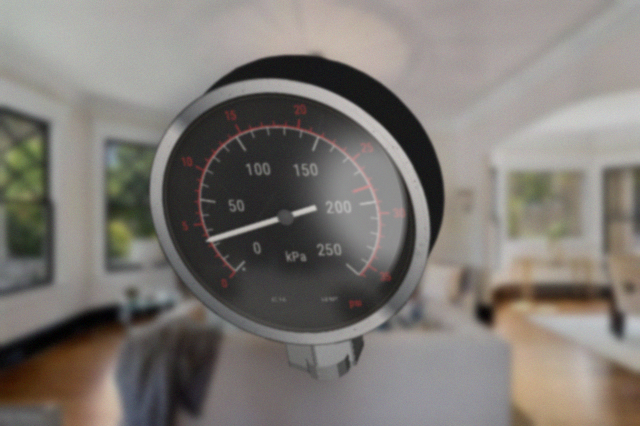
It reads value=25 unit=kPa
